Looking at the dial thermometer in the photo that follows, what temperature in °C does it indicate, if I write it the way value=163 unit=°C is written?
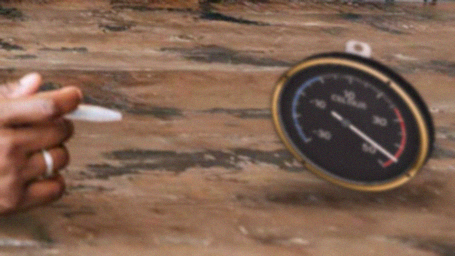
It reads value=45 unit=°C
